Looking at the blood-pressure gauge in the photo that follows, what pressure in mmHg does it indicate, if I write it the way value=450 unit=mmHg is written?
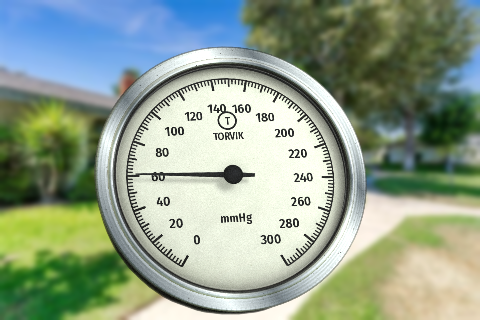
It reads value=60 unit=mmHg
